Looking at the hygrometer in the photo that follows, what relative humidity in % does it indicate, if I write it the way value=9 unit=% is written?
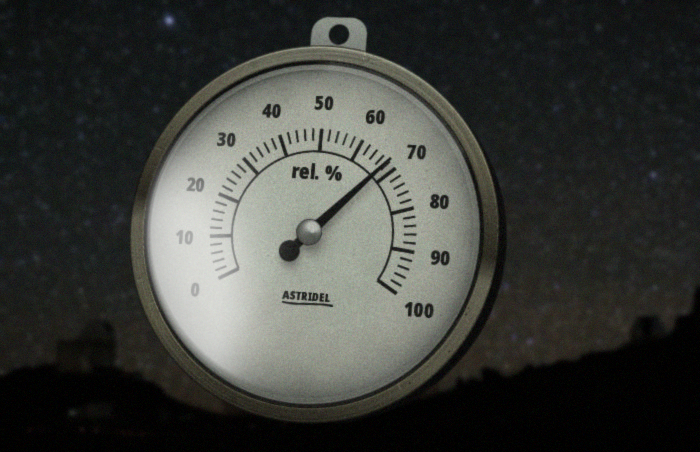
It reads value=68 unit=%
